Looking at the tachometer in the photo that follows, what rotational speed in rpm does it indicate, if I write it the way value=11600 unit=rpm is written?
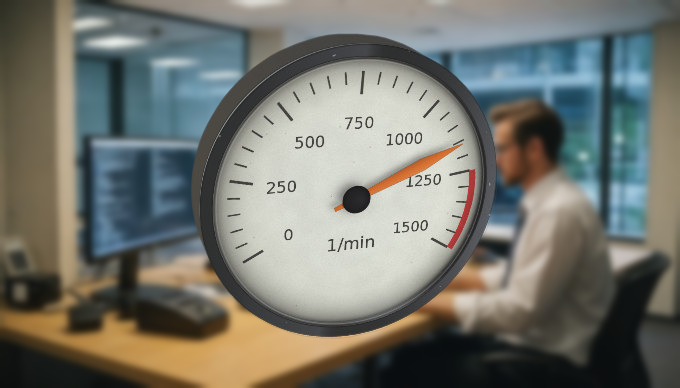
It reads value=1150 unit=rpm
